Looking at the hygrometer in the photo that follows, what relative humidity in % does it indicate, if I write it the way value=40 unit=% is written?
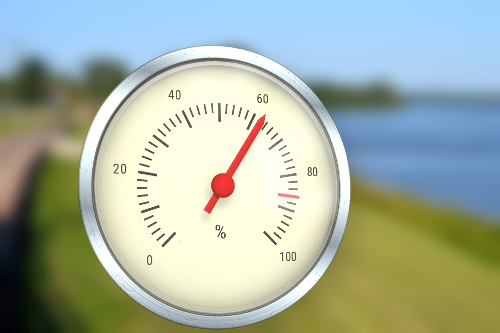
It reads value=62 unit=%
